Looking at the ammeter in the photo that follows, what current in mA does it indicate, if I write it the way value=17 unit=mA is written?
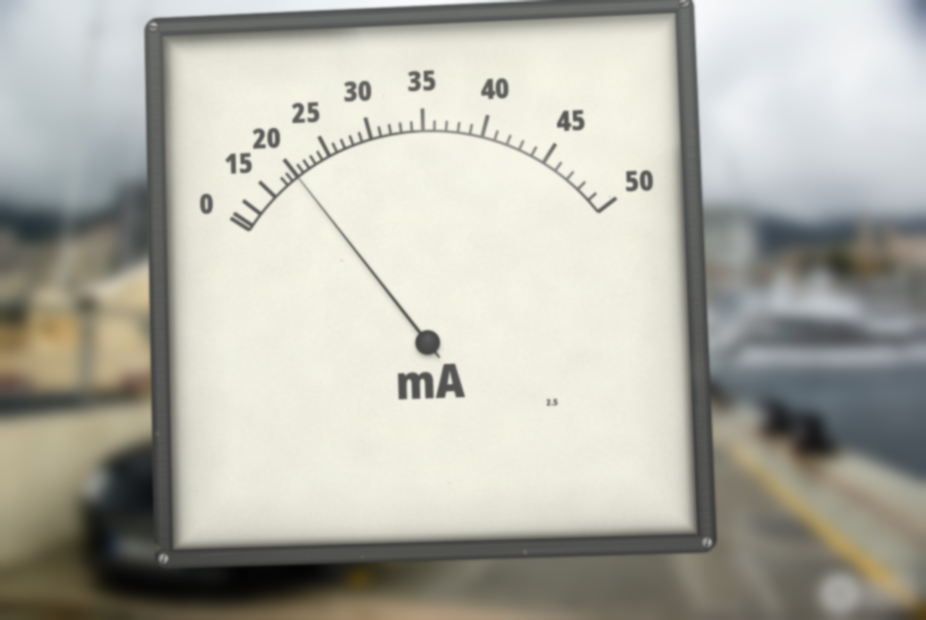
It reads value=20 unit=mA
